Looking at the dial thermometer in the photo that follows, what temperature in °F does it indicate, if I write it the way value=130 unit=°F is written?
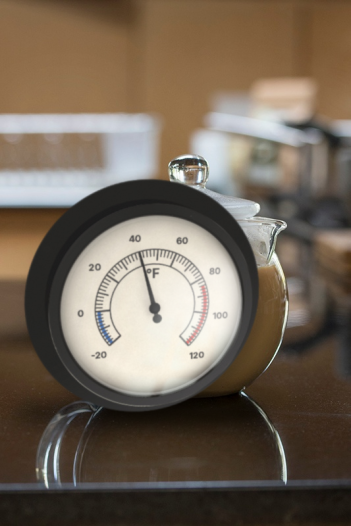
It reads value=40 unit=°F
